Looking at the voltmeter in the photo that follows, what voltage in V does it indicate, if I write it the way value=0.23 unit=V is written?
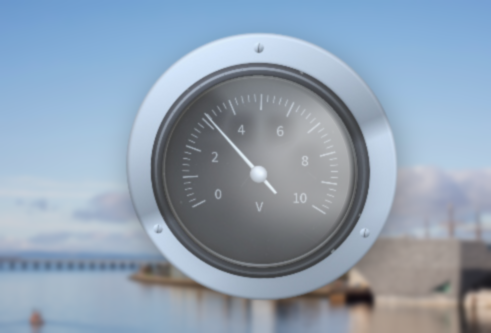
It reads value=3.2 unit=V
